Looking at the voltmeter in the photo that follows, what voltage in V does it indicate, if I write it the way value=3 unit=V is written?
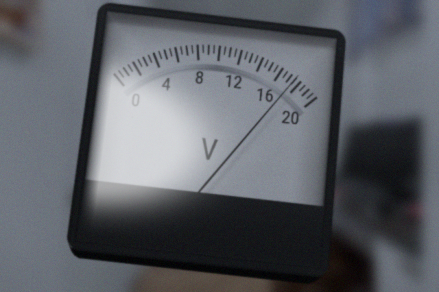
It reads value=17.5 unit=V
